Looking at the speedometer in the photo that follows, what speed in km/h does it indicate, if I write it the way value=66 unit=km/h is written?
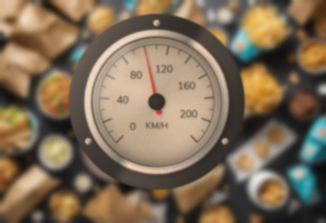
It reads value=100 unit=km/h
